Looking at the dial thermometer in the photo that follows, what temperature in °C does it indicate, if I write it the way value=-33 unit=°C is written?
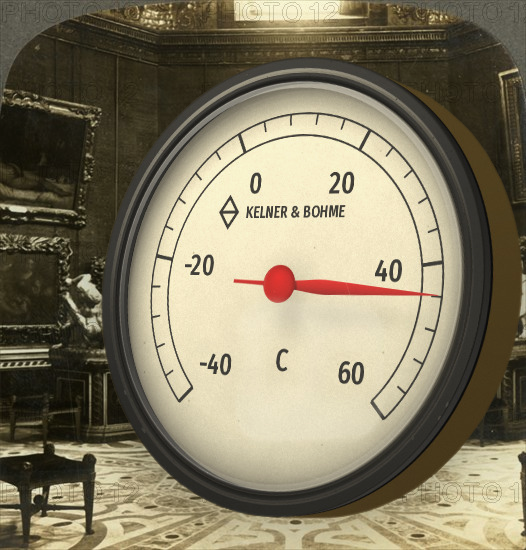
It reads value=44 unit=°C
